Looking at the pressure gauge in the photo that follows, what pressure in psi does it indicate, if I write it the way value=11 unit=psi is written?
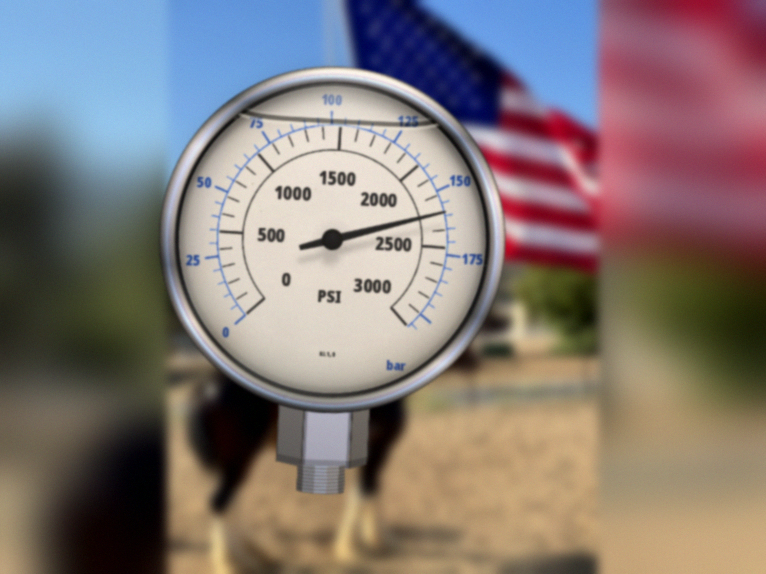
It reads value=2300 unit=psi
